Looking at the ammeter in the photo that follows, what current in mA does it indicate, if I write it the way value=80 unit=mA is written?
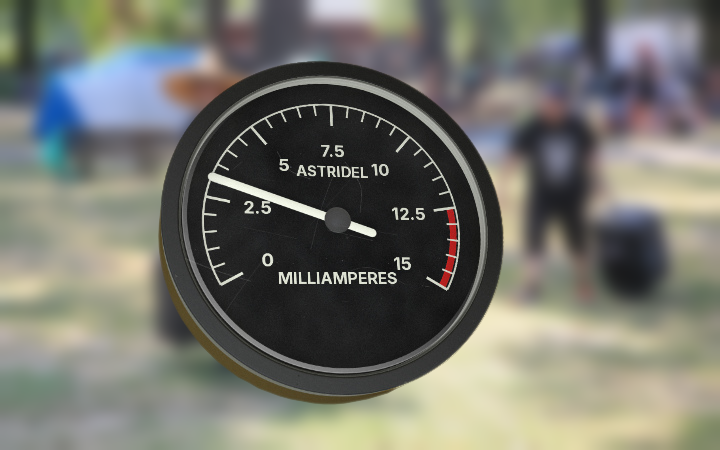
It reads value=3 unit=mA
